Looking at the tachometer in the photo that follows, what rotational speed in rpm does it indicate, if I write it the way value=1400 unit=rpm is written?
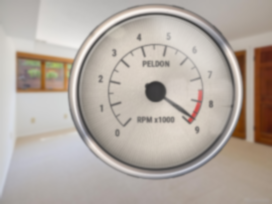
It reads value=8750 unit=rpm
